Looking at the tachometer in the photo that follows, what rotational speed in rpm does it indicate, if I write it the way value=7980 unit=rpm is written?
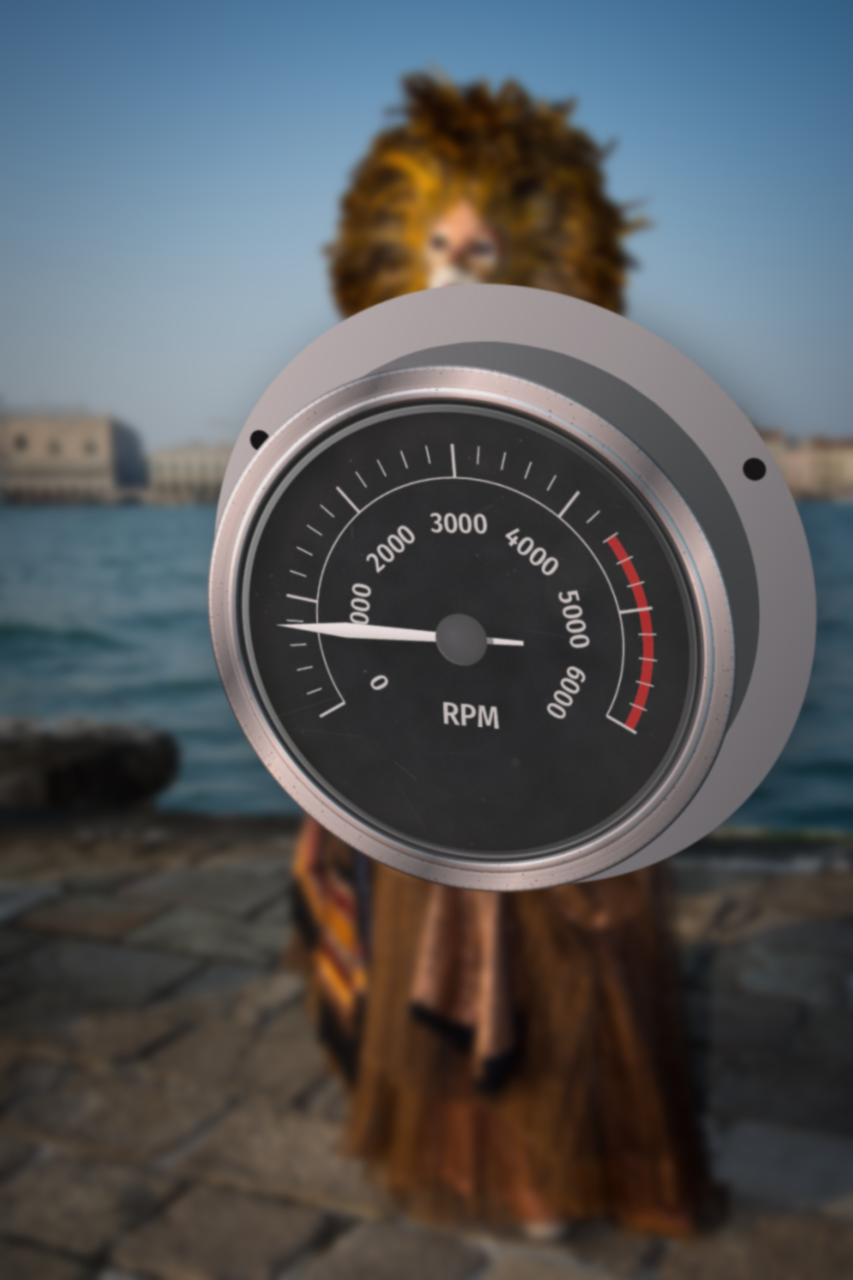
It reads value=800 unit=rpm
